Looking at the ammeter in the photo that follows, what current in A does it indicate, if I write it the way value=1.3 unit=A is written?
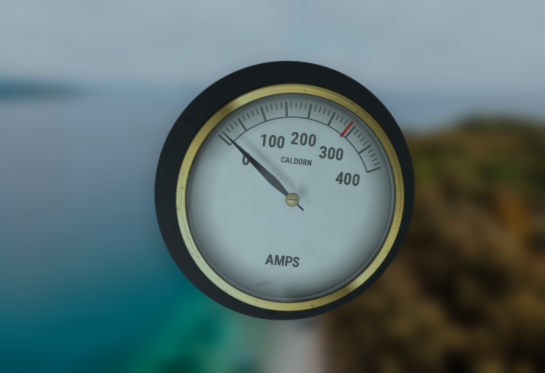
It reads value=10 unit=A
